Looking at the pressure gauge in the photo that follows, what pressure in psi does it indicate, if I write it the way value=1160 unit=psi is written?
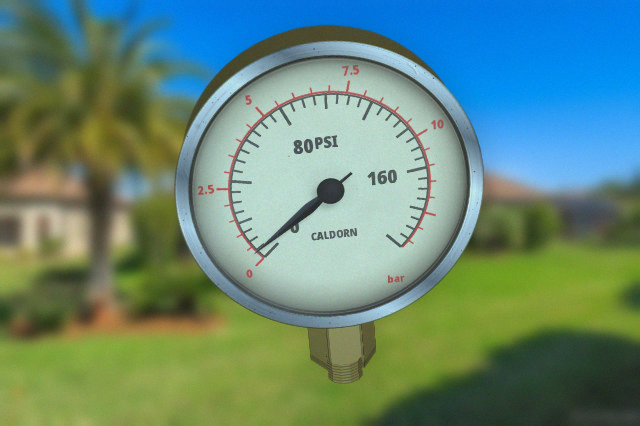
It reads value=5 unit=psi
